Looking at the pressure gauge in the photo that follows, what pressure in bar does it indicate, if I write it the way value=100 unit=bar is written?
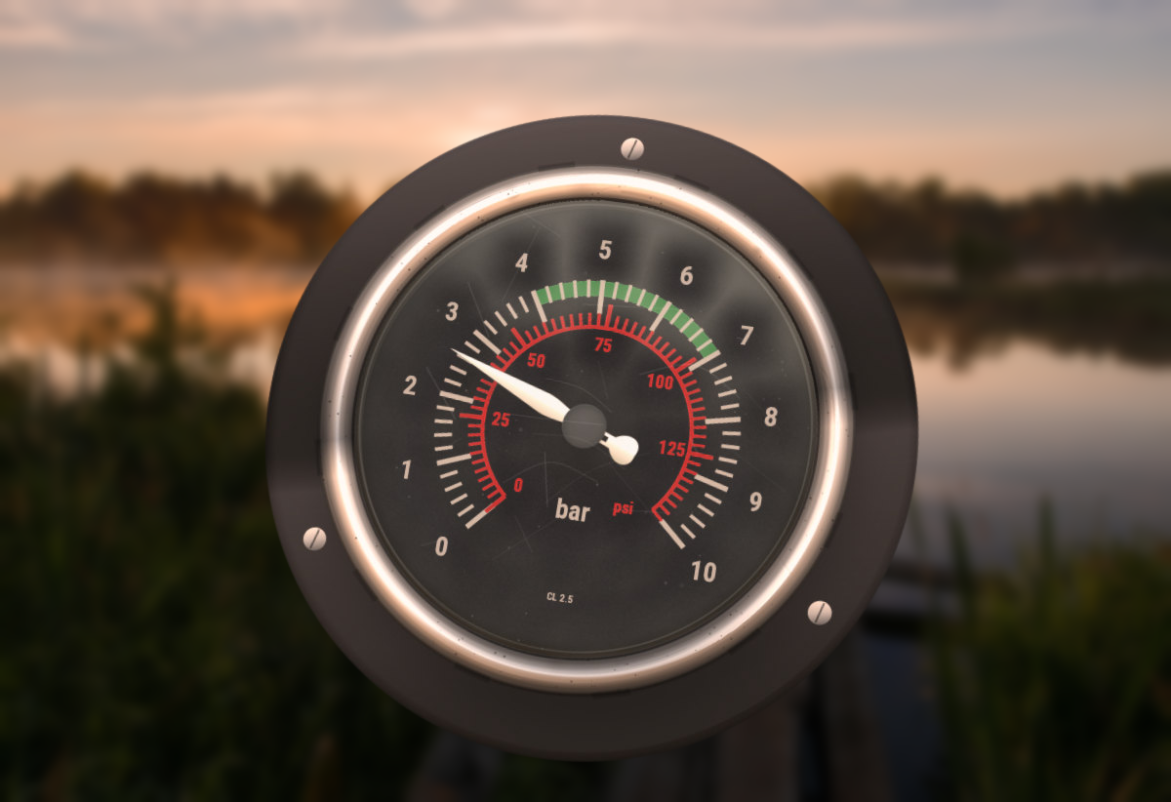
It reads value=2.6 unit=bar
